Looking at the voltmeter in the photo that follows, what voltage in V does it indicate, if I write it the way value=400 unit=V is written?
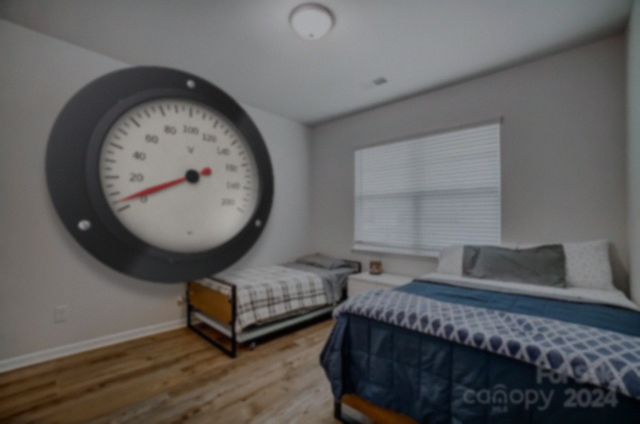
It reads value=5 unit=V
